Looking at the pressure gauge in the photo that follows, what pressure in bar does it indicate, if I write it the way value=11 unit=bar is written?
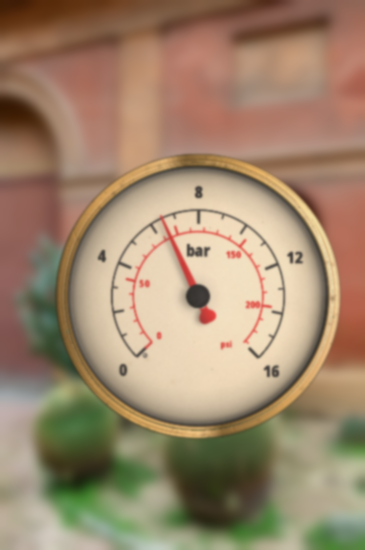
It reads value=6.5 unit=bar
